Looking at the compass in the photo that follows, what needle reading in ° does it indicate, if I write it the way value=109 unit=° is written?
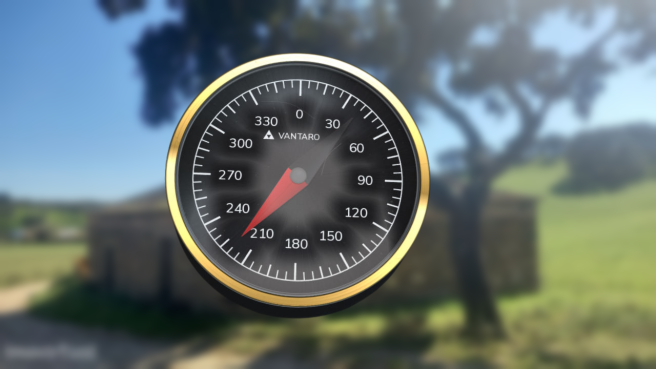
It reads value=220 unit=°
